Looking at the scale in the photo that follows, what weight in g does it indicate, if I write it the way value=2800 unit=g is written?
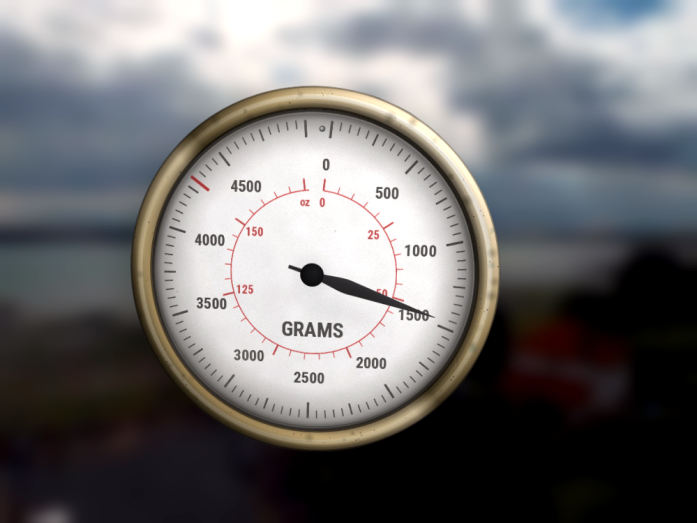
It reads value=1450 unit=g
